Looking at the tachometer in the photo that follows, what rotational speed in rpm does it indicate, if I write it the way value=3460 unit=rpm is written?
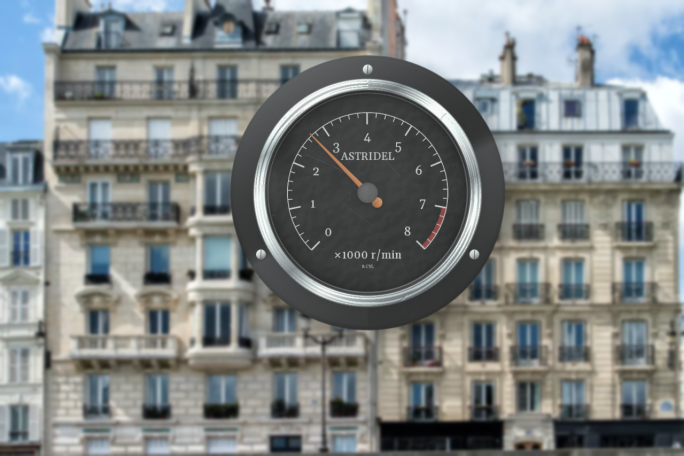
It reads value=2700 unit=rpm
